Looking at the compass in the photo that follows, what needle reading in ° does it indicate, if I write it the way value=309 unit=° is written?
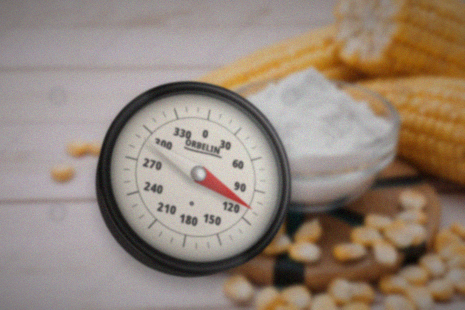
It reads value=110 unit=°
